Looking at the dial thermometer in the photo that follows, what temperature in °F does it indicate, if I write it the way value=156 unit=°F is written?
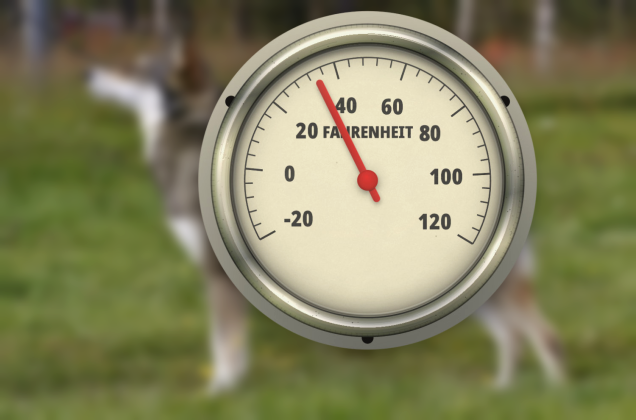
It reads value=34 unit=°F
